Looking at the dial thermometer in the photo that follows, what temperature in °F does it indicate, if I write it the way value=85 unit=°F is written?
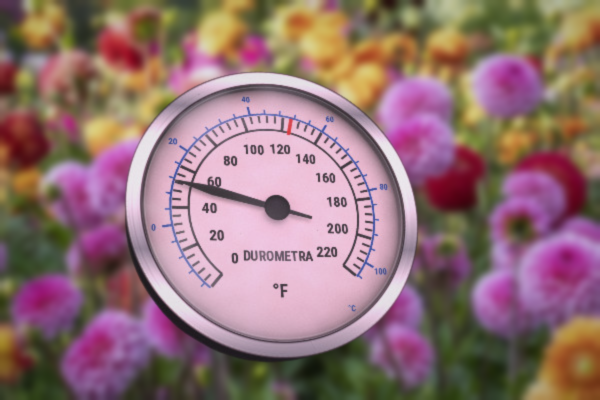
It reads value=52 unit=°F
